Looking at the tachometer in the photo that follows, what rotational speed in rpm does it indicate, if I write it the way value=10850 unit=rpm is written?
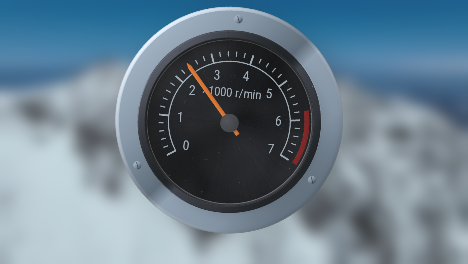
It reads value=2400 unit=rpm
